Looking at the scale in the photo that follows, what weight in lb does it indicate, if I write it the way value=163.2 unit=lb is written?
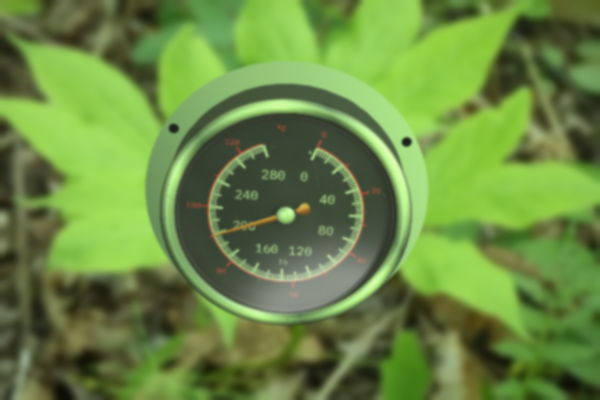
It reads value=200 unit=lb
